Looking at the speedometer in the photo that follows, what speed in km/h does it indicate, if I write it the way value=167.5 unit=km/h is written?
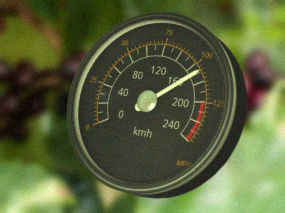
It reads value=170 unit=km/h
